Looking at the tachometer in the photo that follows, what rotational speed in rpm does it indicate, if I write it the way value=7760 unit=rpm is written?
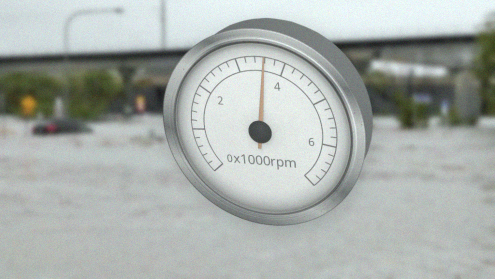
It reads value=3600 unit=rpm
